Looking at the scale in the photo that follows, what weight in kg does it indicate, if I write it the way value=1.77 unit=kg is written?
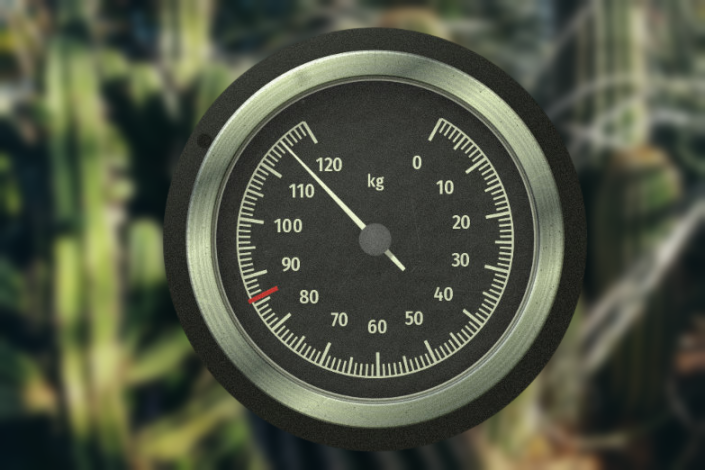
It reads value=115 unit=kg
